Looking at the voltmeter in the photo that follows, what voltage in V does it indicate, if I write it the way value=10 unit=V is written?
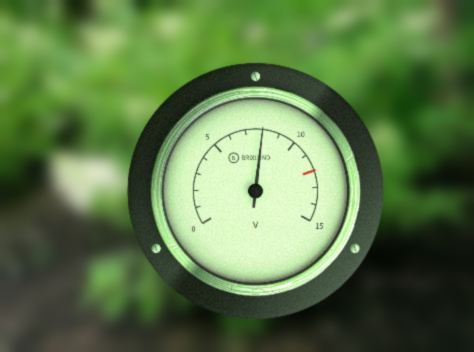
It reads value=8 unit=V
